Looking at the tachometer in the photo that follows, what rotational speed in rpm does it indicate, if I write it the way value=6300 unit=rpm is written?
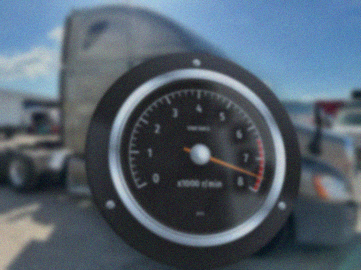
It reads value=7600 unit=rpm
